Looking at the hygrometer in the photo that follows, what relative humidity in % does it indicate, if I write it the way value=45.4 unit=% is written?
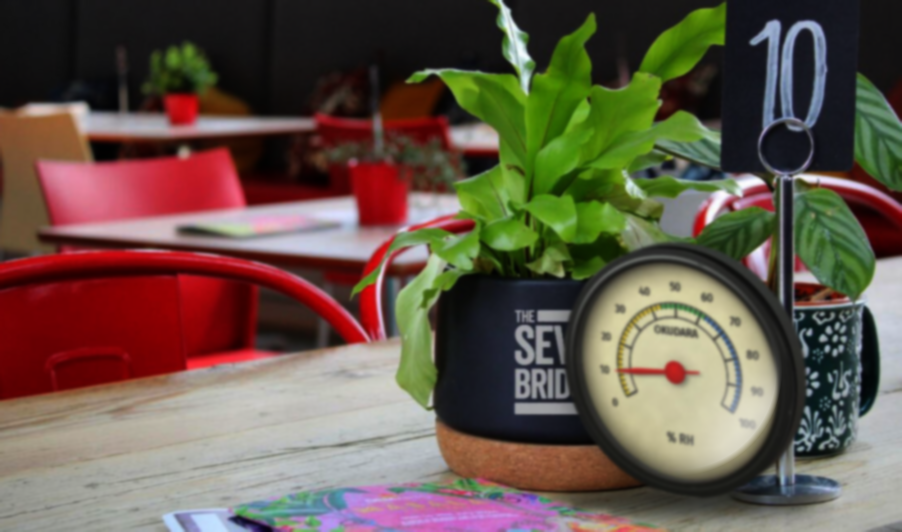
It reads value=10 unit=%
